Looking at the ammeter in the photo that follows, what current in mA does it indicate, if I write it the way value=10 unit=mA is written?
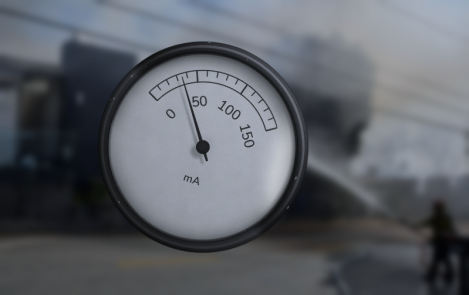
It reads value=35 unit=mA
